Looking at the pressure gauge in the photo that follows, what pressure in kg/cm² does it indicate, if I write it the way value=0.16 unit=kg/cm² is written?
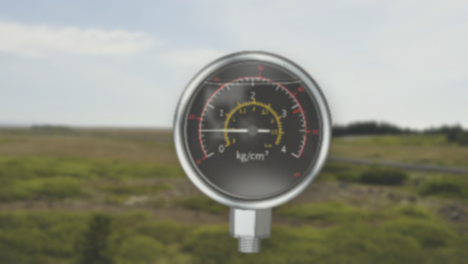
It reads value=0.5 unit=kg/cm²
